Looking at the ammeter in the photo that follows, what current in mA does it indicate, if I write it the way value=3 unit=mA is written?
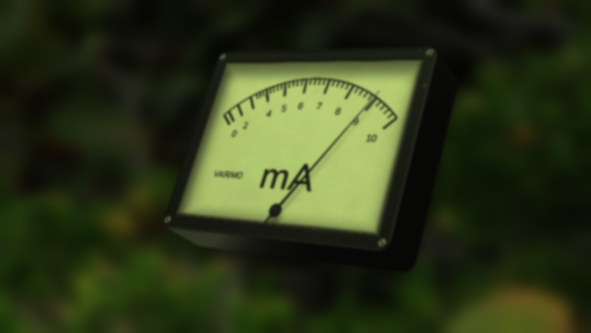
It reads value=9 unit=mA
